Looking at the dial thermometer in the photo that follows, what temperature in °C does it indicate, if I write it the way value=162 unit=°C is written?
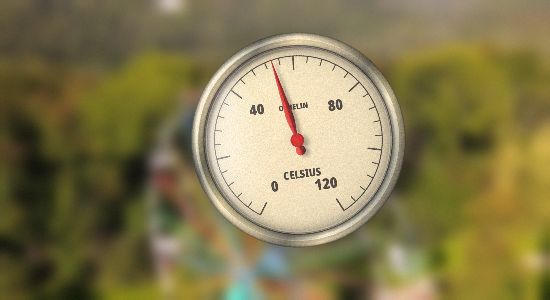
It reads value=54 unit=°C
